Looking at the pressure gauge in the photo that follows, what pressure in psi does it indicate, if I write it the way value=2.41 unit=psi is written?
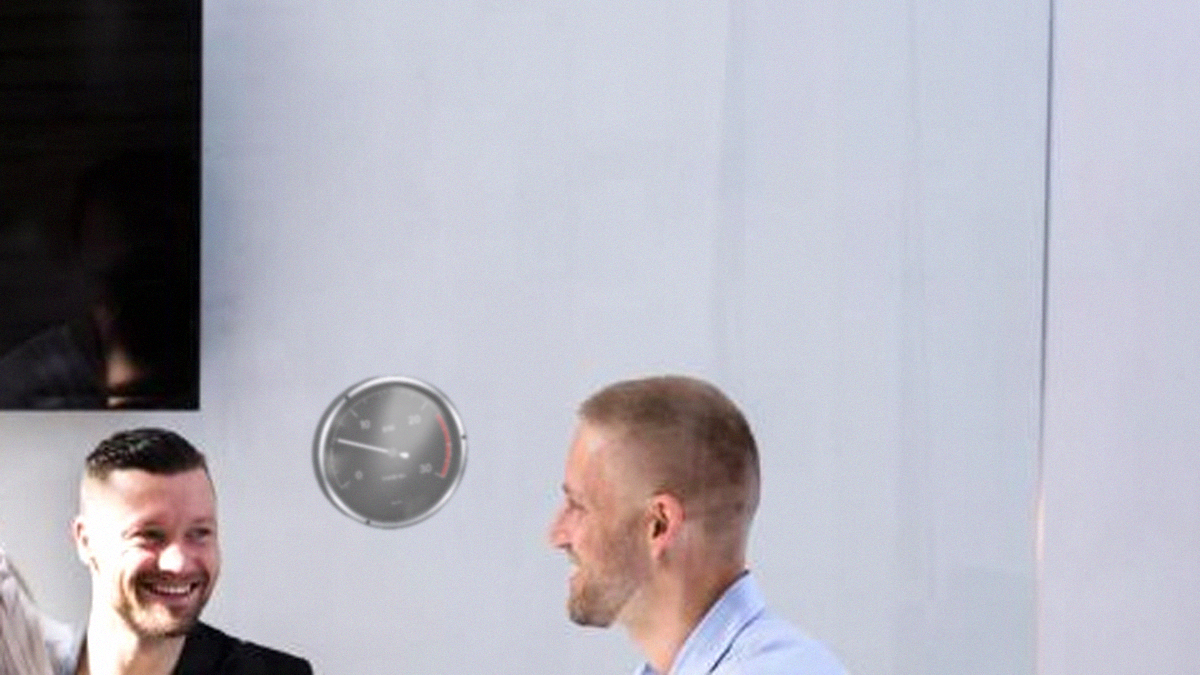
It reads value=6 unit=psi
